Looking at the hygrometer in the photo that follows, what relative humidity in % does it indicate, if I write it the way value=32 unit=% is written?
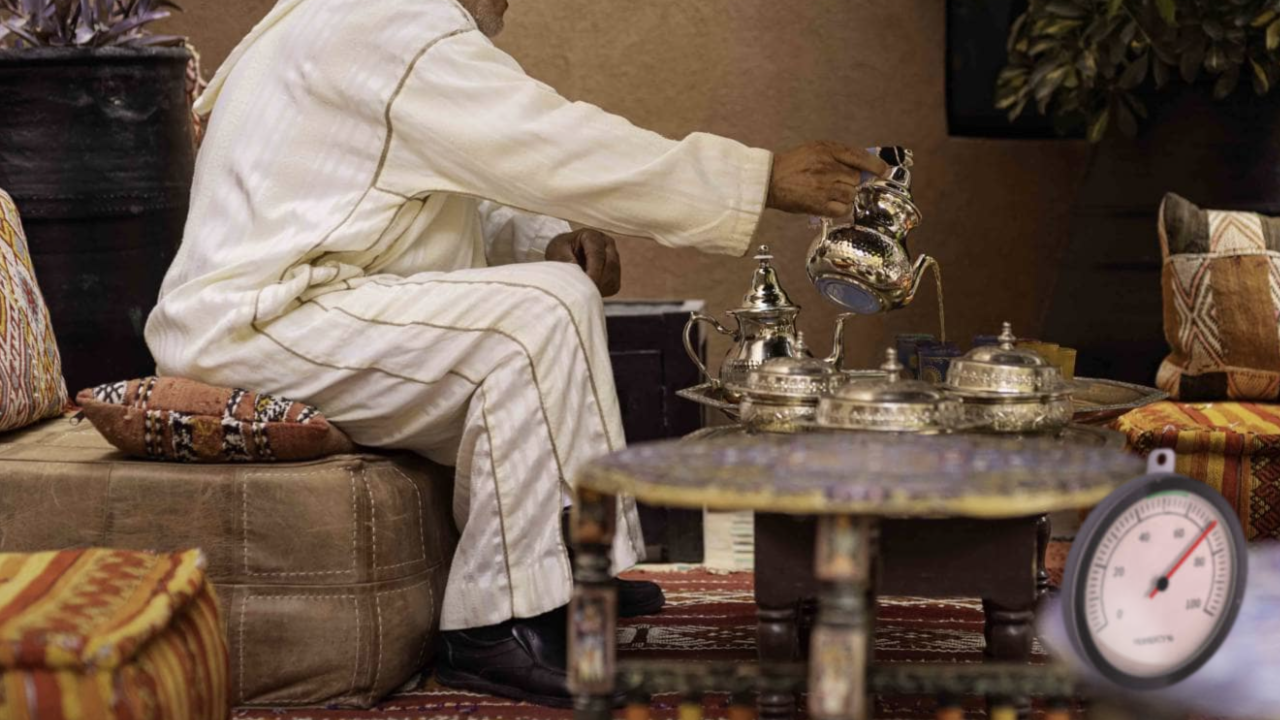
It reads value=70 unit=%
